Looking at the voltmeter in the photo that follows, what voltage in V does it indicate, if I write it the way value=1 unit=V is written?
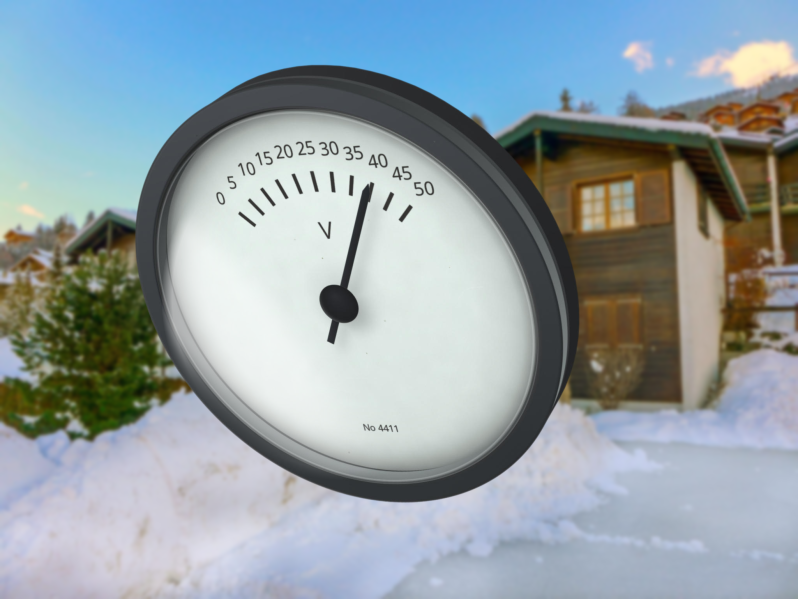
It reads value=40 unit=V
